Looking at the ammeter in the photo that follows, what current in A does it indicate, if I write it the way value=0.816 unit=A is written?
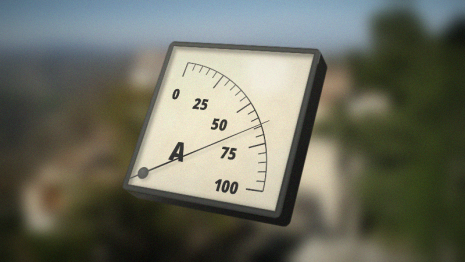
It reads value=65 unit=A
